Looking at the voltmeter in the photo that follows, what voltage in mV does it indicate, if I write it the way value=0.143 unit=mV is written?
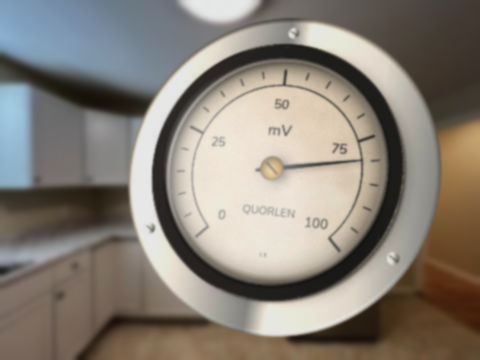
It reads value=80 unit=mV
